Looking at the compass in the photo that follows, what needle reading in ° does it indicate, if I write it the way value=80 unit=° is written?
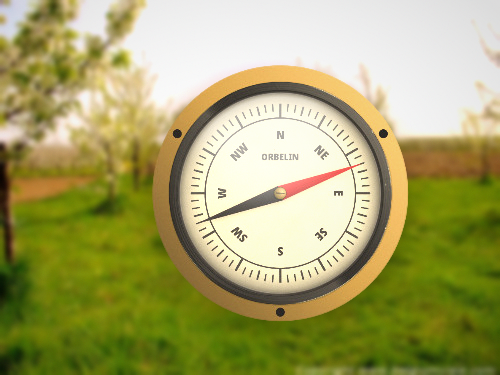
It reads value=70 unit=°
